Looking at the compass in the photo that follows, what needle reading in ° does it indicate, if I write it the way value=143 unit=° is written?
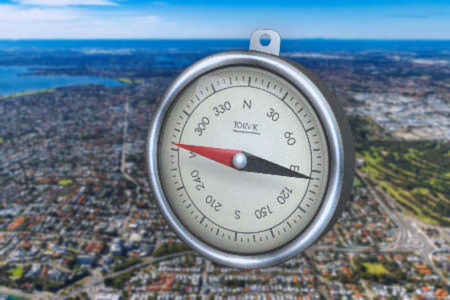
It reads value=275 unit=°
